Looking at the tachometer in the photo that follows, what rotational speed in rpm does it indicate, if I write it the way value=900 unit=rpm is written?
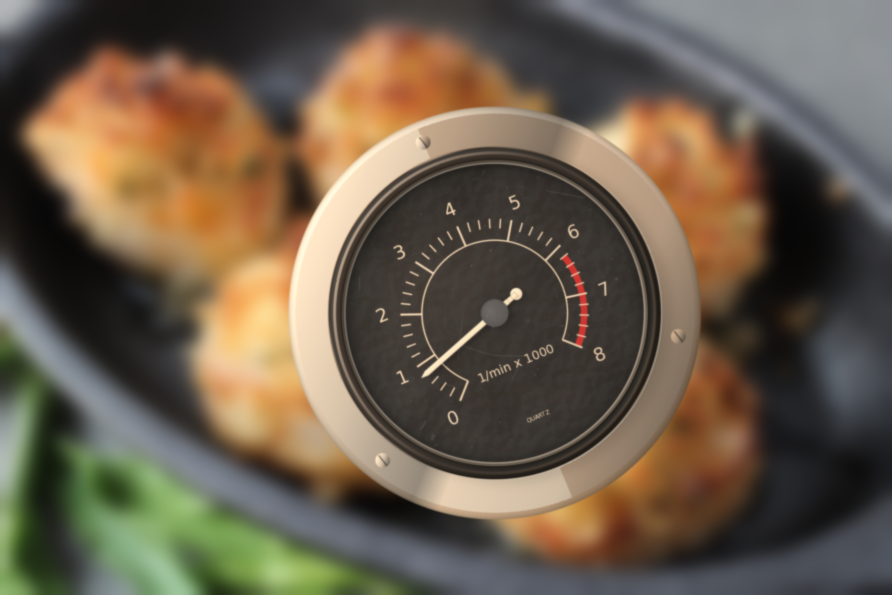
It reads value=800 unit=rpm
